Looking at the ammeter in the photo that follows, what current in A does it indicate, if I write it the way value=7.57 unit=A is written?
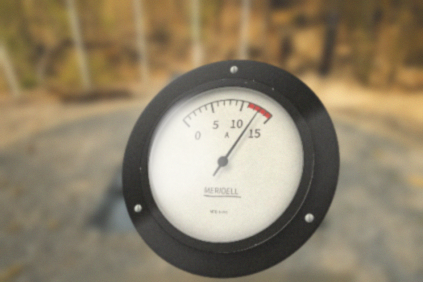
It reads value=13 unit=A
